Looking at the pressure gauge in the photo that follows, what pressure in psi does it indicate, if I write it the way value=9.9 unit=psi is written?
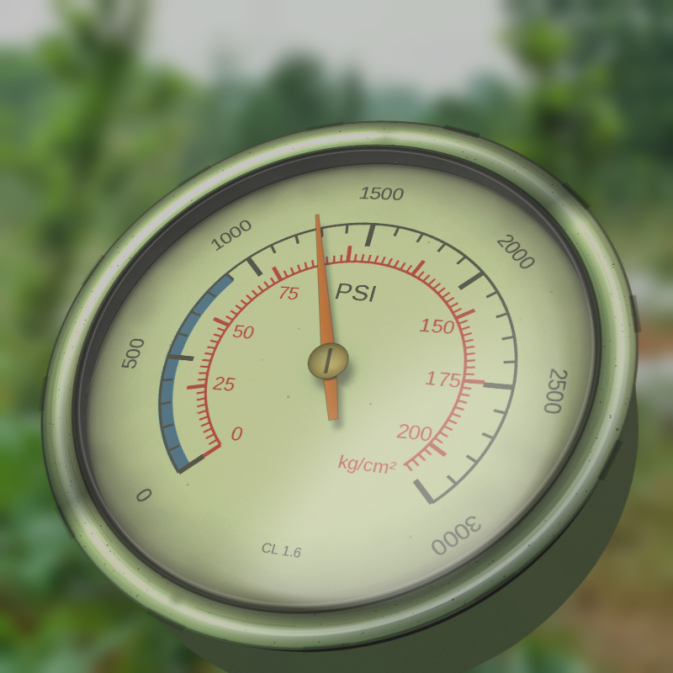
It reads value=1300 unit=psi
